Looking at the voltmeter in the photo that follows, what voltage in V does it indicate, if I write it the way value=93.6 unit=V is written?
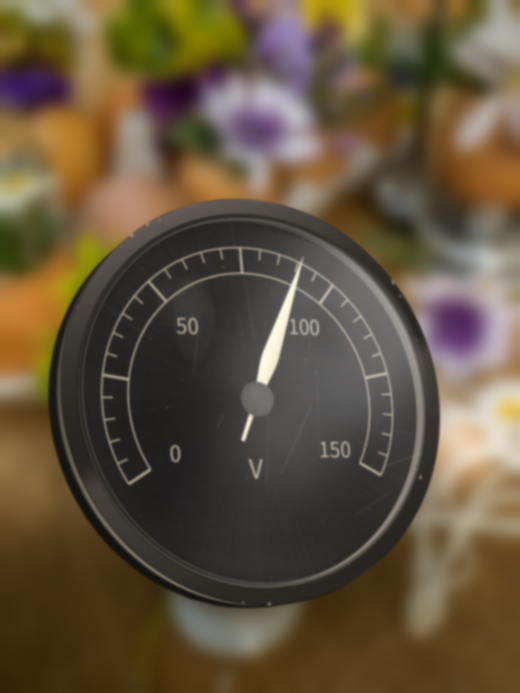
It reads value=90 unit=V
